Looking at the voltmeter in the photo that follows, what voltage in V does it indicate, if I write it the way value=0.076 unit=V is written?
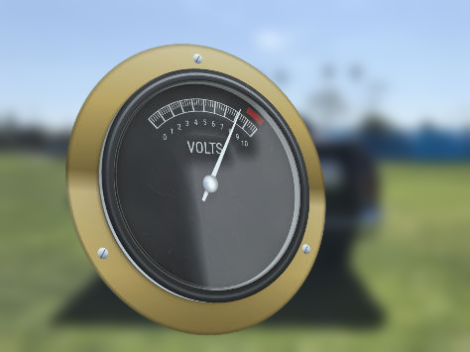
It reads value=8 unit=V
